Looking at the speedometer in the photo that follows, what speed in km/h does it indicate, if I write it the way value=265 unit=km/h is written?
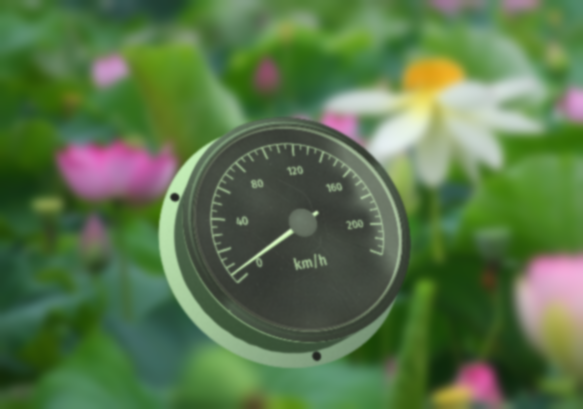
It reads value=5 unit=km/h
